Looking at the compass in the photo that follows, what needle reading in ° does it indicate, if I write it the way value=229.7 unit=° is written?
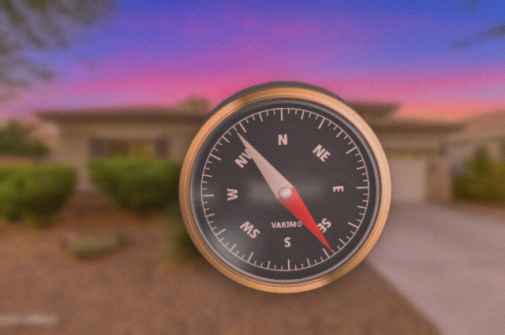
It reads value=145 unit=°
